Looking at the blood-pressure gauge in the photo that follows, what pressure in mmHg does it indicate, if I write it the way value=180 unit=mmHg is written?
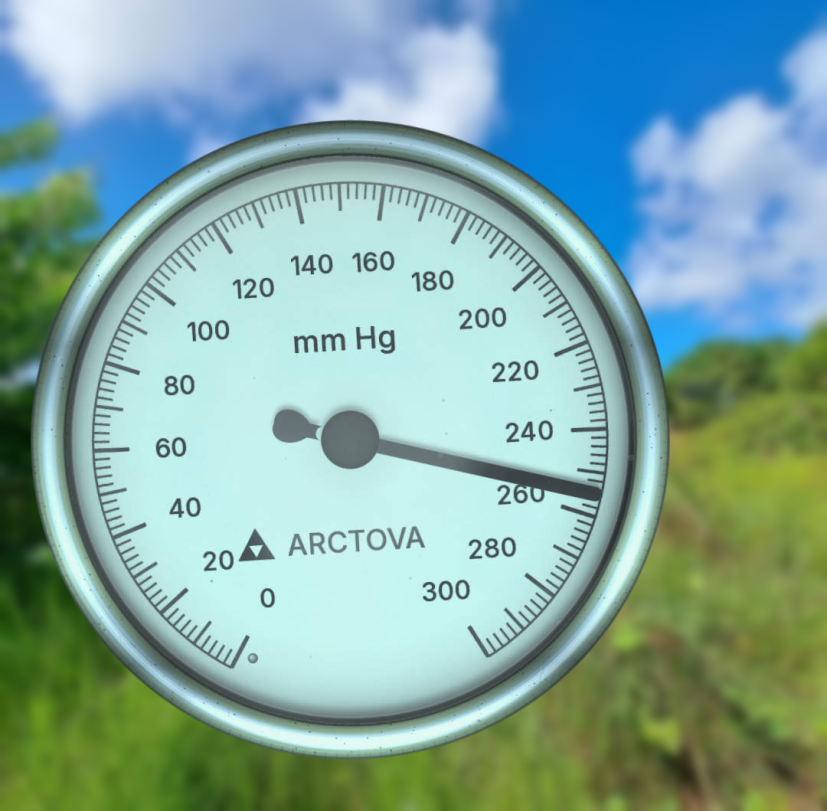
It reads value=255 unit=mmHg
